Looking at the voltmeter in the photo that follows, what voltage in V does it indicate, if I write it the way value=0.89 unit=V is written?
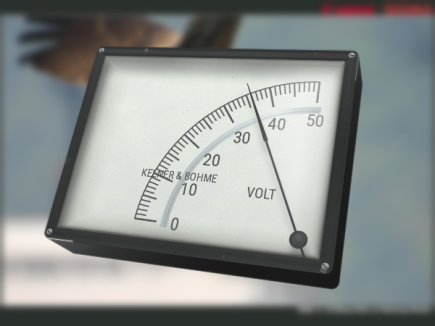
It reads value=36 unit=V
